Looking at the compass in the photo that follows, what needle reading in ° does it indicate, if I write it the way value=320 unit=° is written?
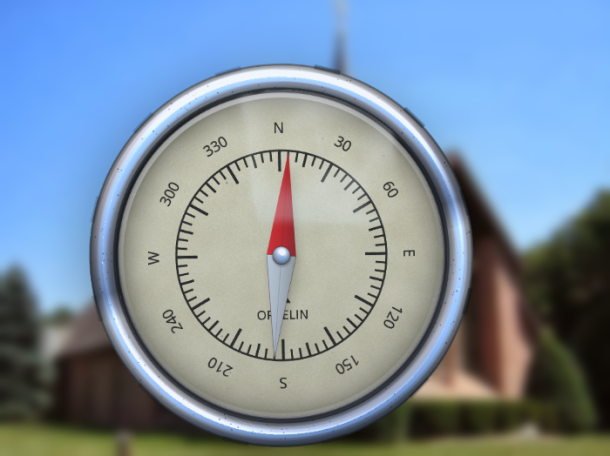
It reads value=5 unit=°
